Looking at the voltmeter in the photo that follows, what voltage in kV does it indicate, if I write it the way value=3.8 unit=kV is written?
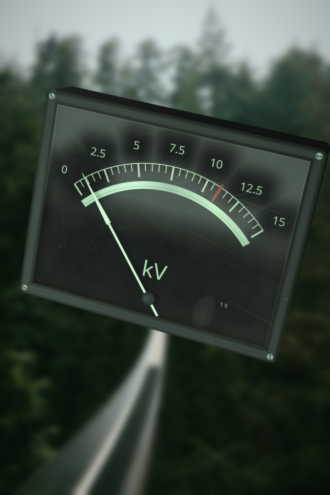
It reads value=1 unit=kV
